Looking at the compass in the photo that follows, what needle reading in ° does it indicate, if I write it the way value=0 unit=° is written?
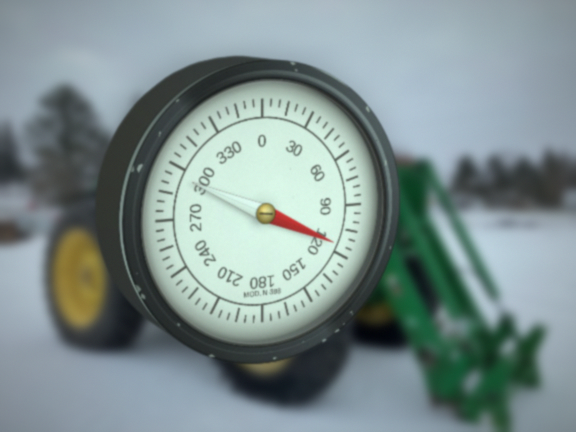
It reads value=115 unit=°
